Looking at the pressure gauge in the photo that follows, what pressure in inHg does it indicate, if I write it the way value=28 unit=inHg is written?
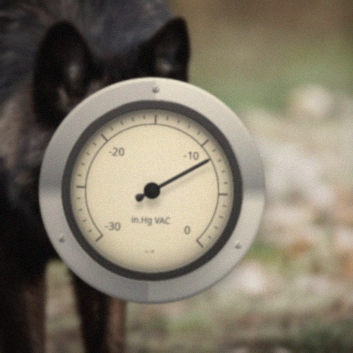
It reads value=-8.5 unit=inHg
